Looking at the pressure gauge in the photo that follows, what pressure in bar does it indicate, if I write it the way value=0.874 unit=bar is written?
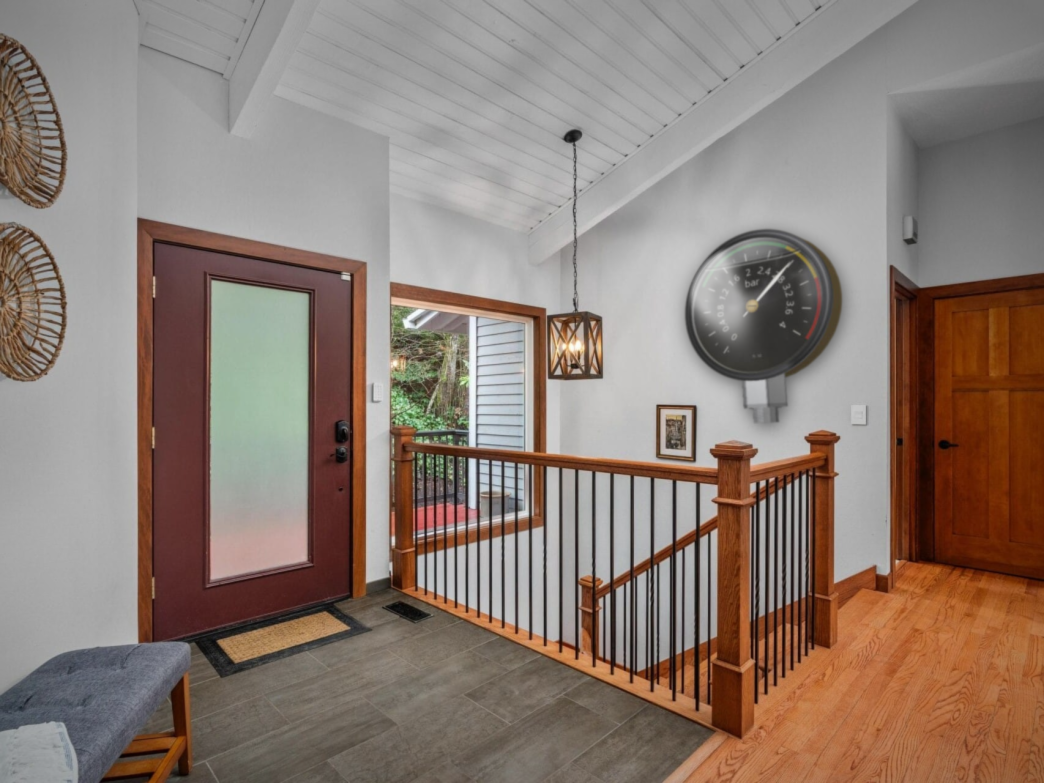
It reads value=2.8 unit=bar
